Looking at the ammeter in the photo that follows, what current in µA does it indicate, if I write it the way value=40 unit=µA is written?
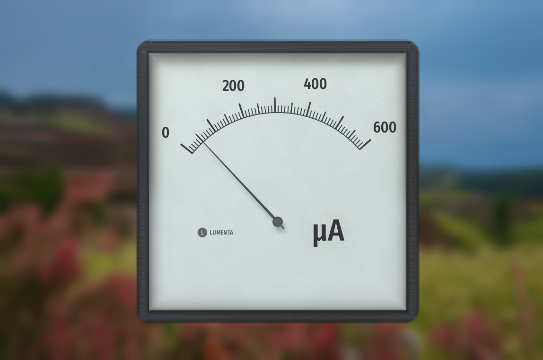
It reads value=50 unit=µA
